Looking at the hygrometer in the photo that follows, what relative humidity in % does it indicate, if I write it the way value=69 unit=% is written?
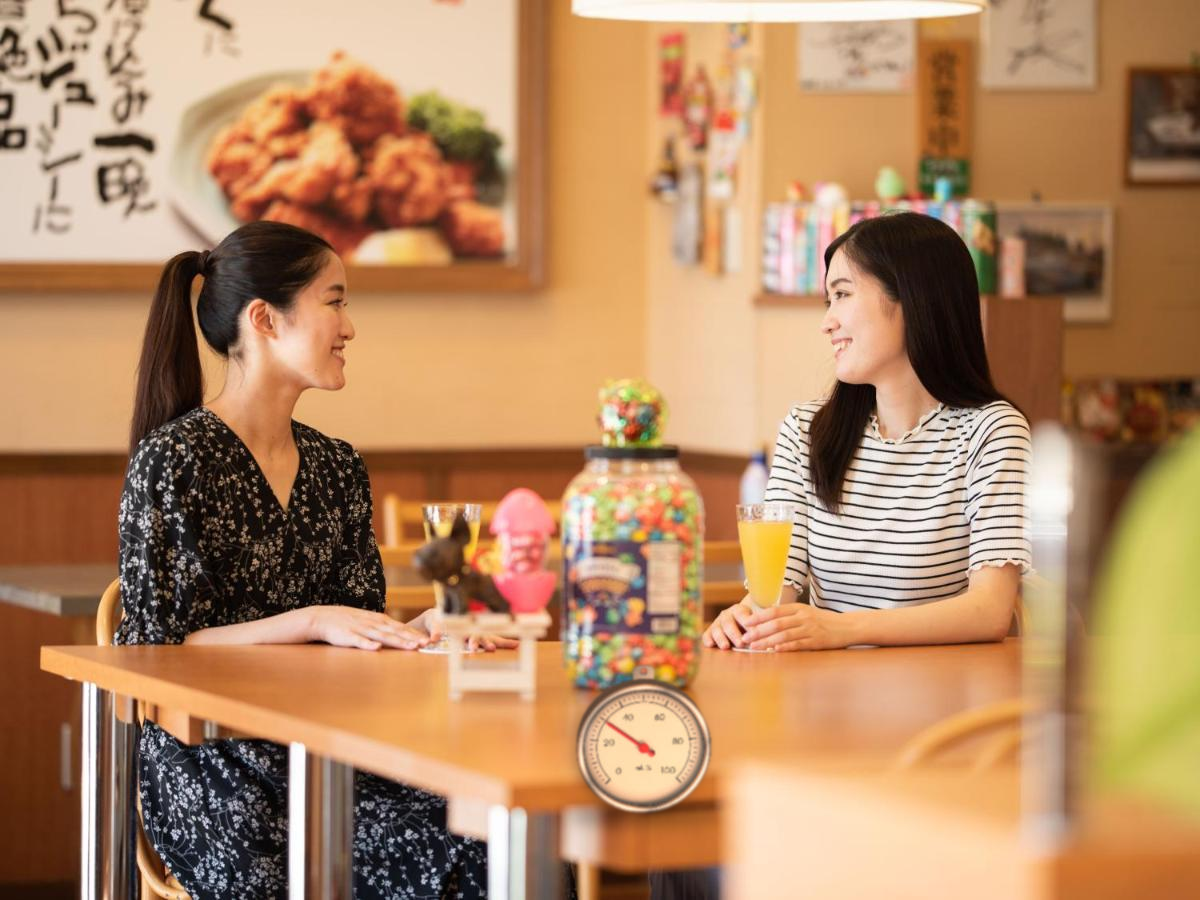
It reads value=30 unit=%
